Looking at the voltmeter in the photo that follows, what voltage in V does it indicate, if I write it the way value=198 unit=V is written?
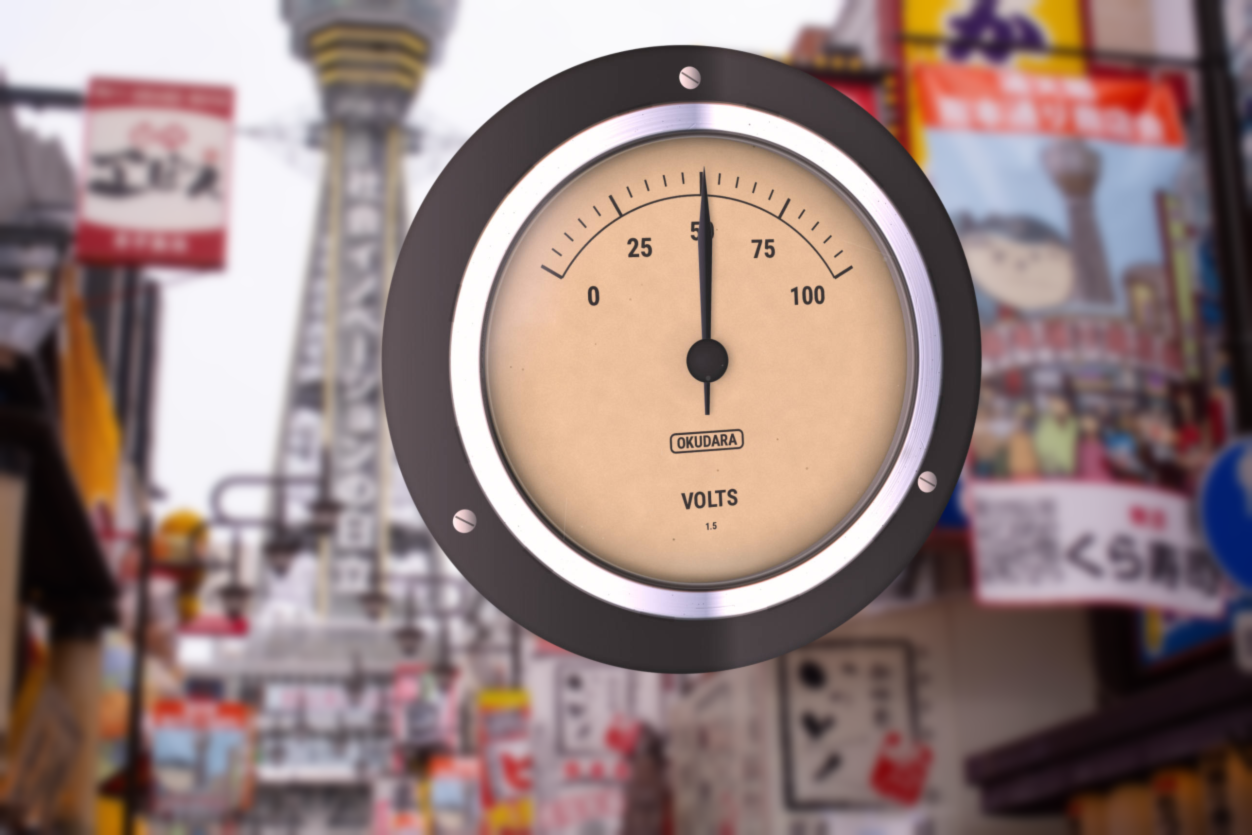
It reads value=50 unit=V
